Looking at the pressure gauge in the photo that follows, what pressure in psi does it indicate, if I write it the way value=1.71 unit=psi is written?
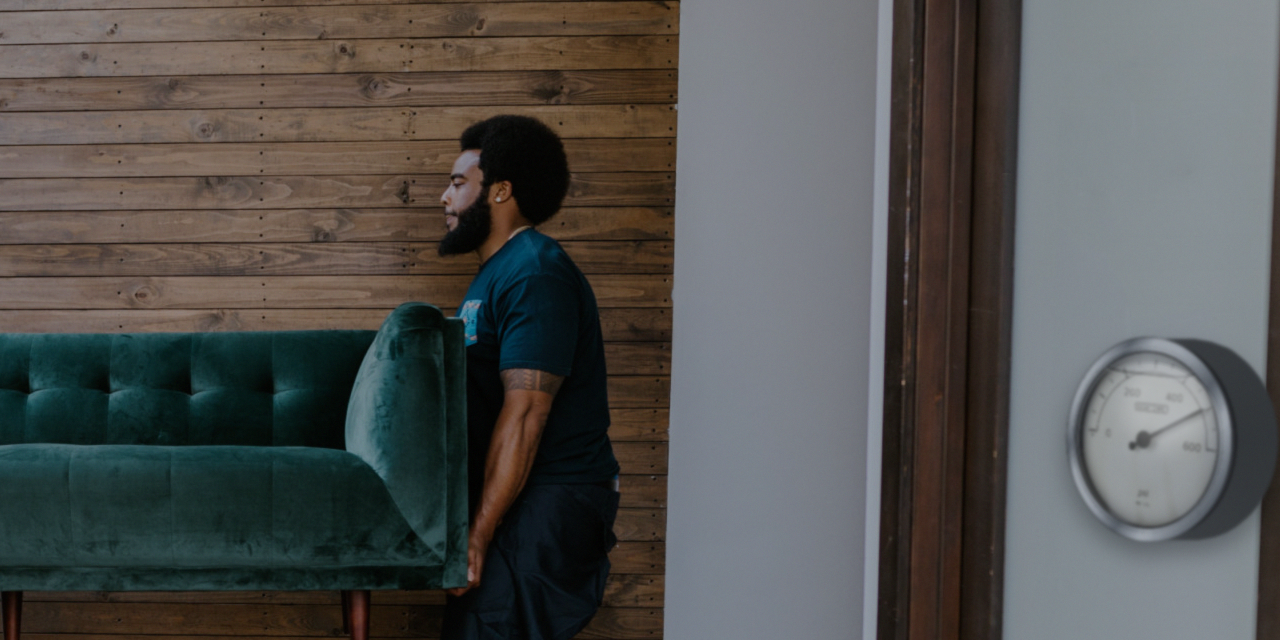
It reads value=500 unit=psi
